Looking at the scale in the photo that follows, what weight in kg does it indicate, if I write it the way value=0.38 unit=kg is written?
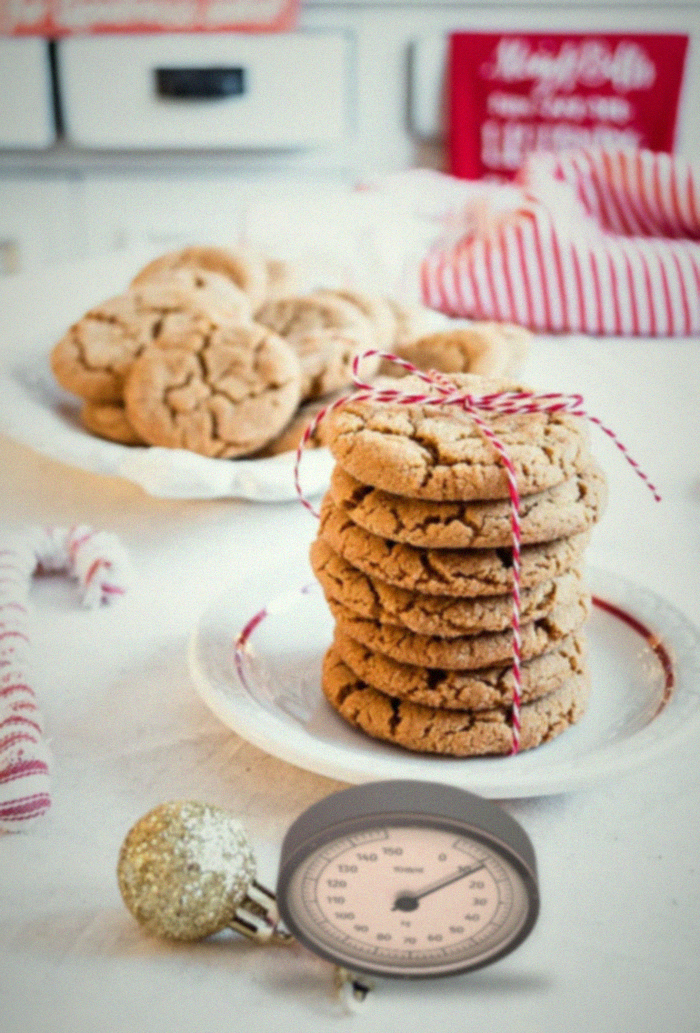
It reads value=10 unit=kg
